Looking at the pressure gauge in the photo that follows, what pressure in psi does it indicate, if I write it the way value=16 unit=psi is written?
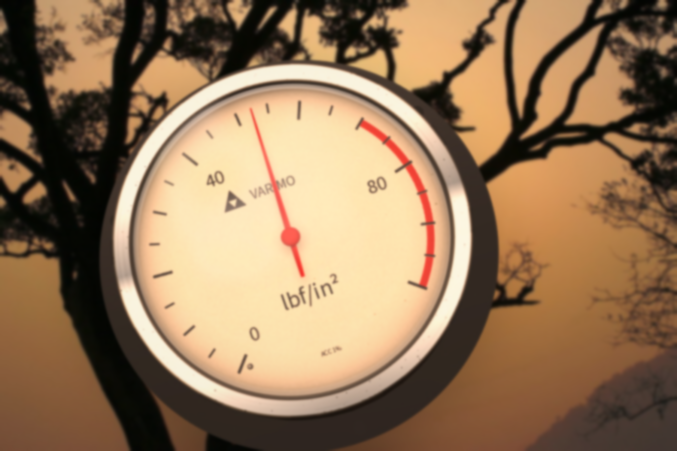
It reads value=52.5 unit=psi
